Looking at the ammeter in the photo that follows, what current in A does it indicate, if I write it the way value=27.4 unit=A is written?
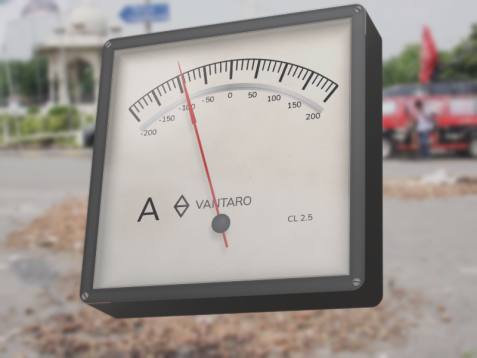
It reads value=-90 unit=A
